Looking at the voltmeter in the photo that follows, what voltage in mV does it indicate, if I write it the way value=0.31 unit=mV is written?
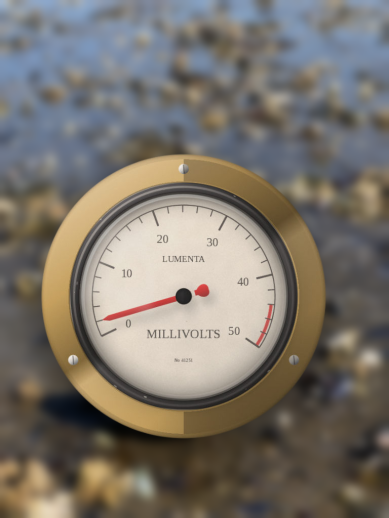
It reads value=2 unit=mV
